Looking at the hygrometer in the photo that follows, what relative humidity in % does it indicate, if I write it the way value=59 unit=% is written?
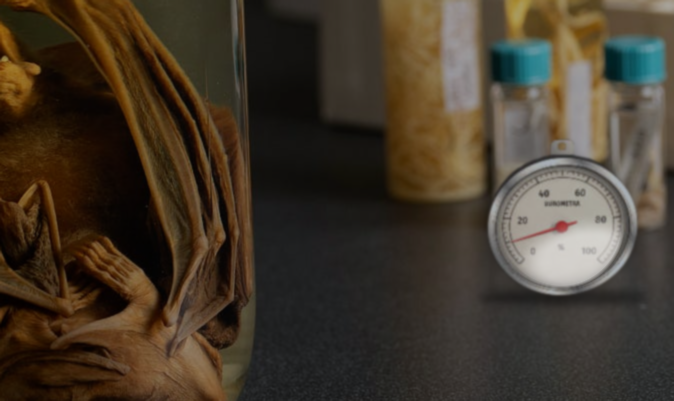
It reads value=10 unit=%
